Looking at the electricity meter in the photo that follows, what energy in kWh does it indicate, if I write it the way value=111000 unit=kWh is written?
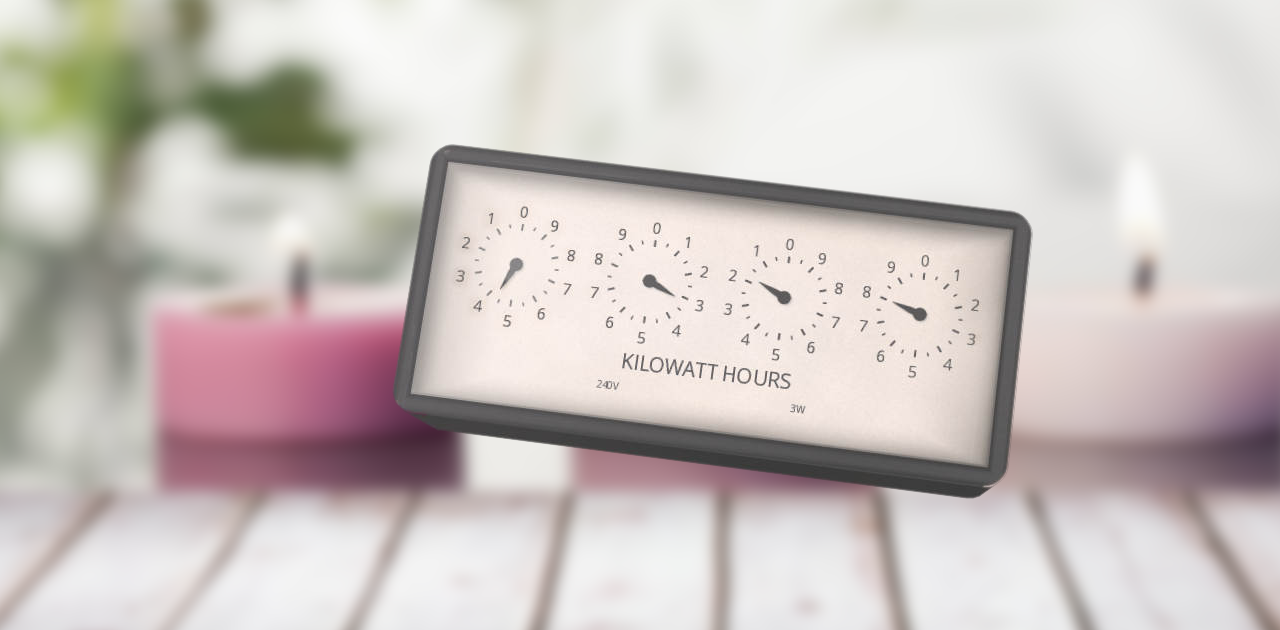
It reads value=4318 unit=kWh
